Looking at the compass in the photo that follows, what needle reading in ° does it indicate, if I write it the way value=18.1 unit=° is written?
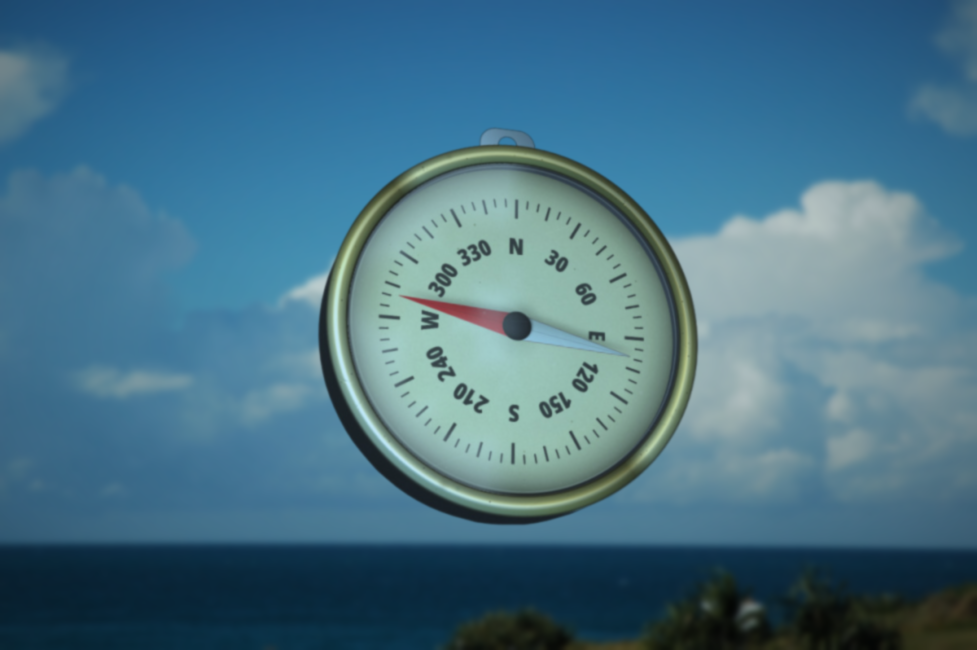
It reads value=280 unit=°
